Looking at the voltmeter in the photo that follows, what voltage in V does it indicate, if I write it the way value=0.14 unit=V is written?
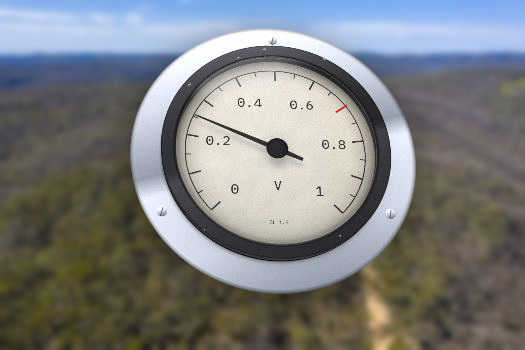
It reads value=0.25 unit=V
